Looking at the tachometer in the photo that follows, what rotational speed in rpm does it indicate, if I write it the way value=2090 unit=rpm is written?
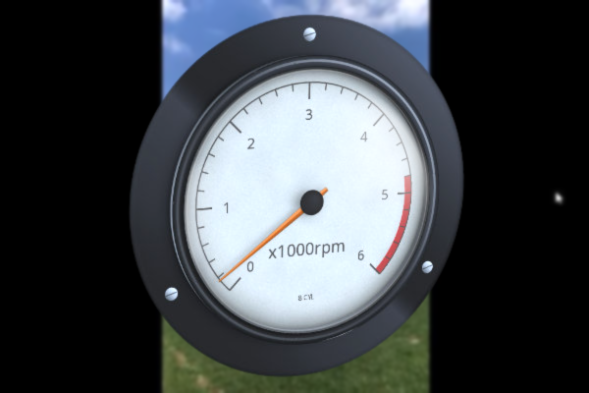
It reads value=200 unit=rpm
